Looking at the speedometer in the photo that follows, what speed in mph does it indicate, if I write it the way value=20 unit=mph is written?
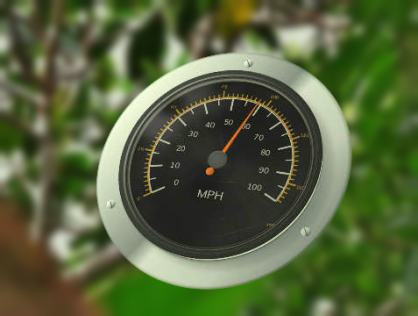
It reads value=60 unit=mph
